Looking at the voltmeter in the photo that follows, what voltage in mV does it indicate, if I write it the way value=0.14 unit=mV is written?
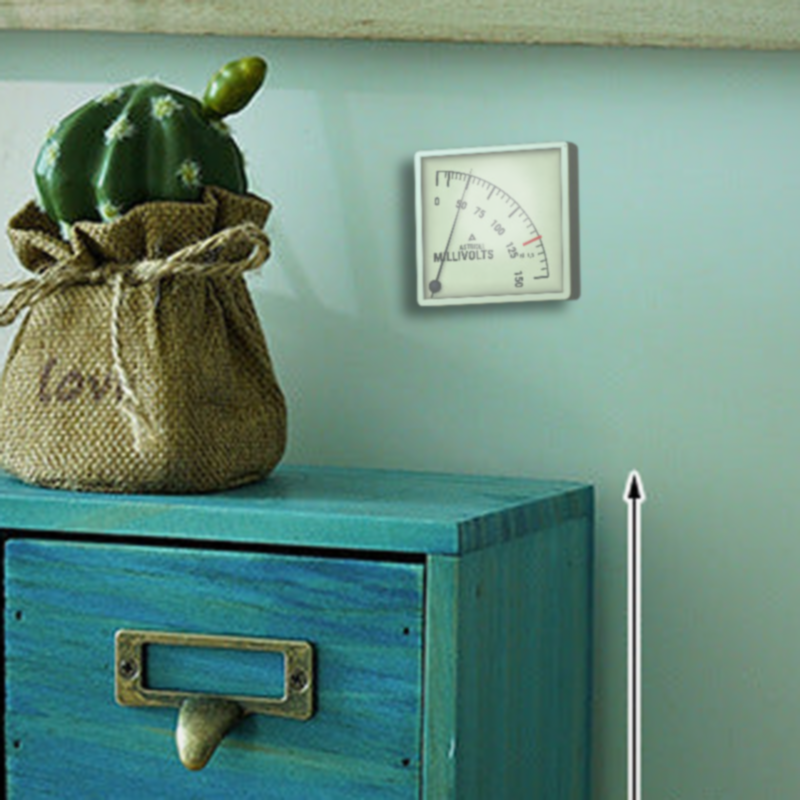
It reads value=50 unit=mV
